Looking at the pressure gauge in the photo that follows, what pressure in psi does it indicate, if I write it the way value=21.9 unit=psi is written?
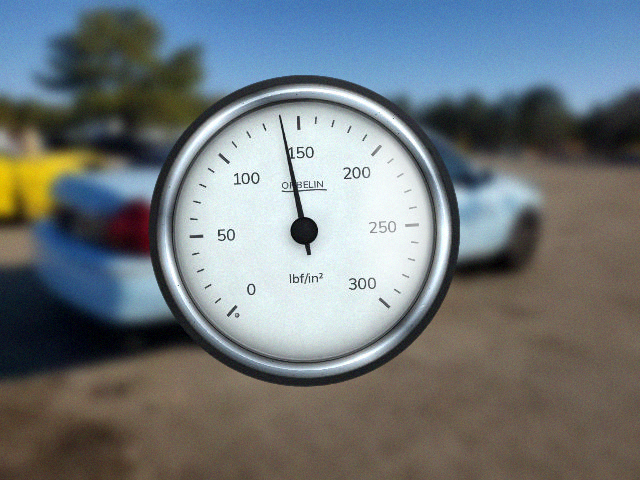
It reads value=140 unit=psi
